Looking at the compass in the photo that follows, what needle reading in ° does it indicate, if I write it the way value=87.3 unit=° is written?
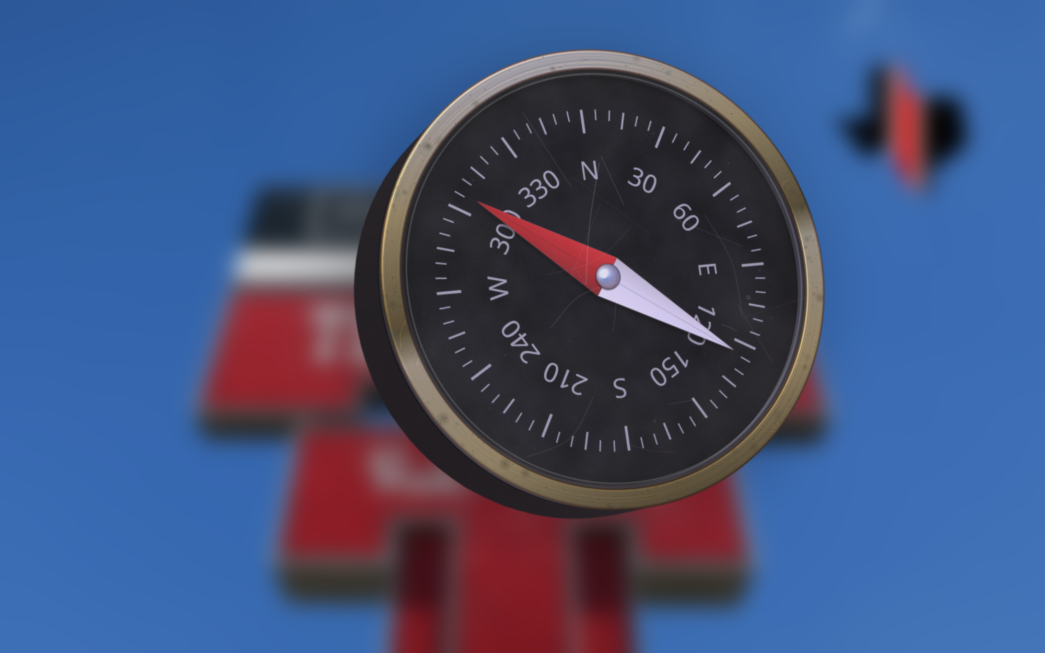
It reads value=305 unit=°
